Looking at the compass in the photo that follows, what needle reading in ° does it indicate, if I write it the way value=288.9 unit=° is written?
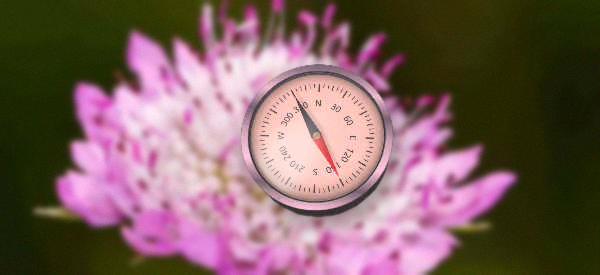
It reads value=150 unit=°
